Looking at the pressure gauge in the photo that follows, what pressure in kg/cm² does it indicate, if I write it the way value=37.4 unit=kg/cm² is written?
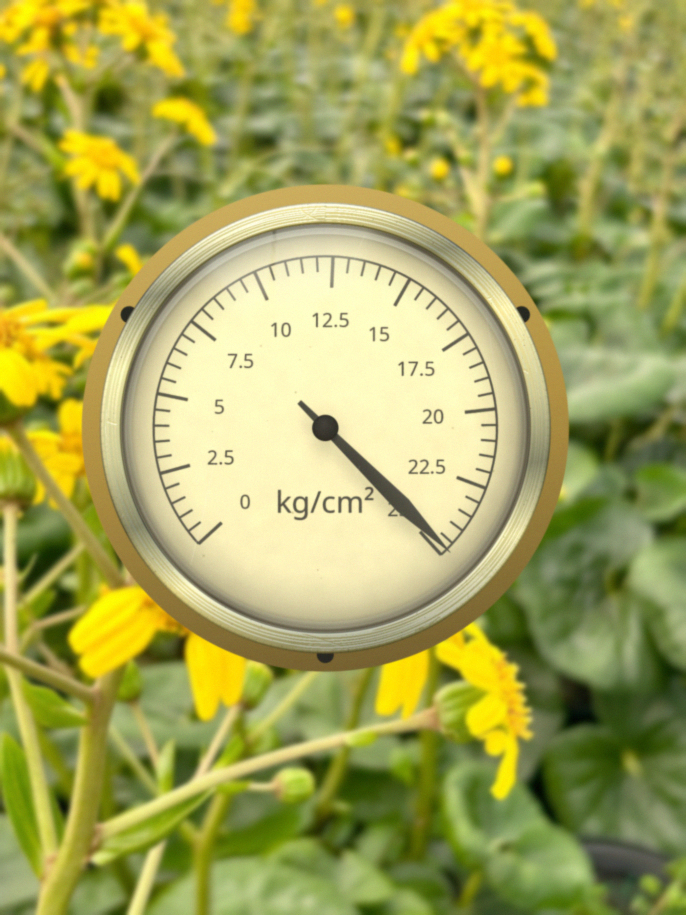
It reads value=24.75 unit=kg/cm²
